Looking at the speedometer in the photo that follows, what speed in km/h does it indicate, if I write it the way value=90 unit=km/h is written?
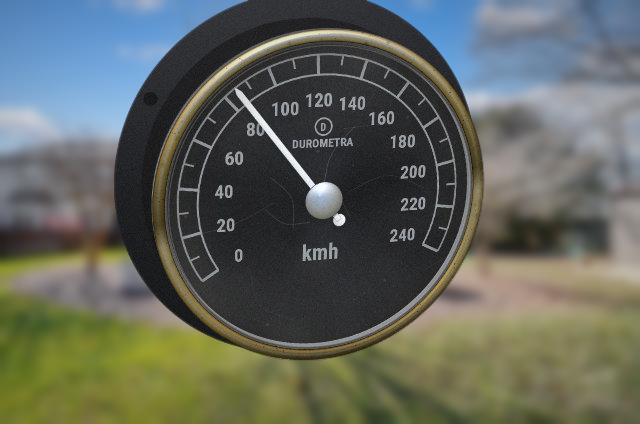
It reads value=85 unit=km/h
